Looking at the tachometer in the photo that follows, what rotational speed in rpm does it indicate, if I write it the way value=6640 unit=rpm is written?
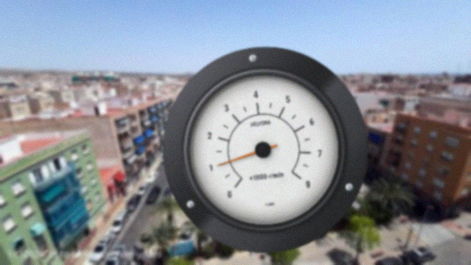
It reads value=1000 unit=rpm
